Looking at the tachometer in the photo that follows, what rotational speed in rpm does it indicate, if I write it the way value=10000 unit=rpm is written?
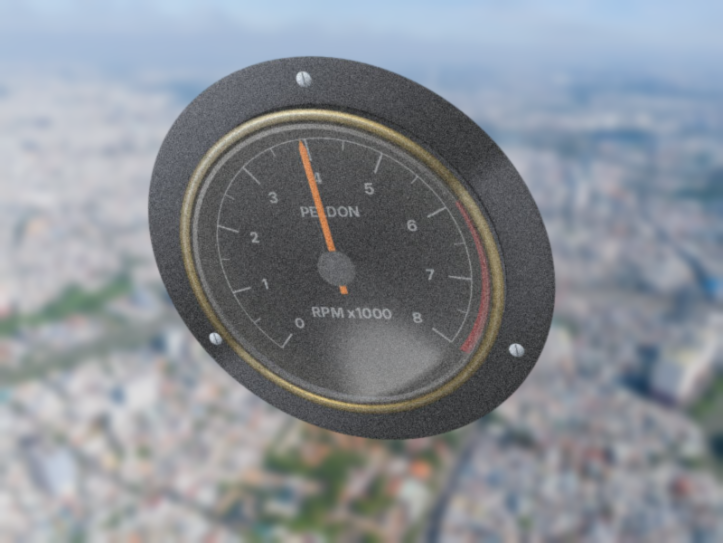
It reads value=4000 unit=rpm
